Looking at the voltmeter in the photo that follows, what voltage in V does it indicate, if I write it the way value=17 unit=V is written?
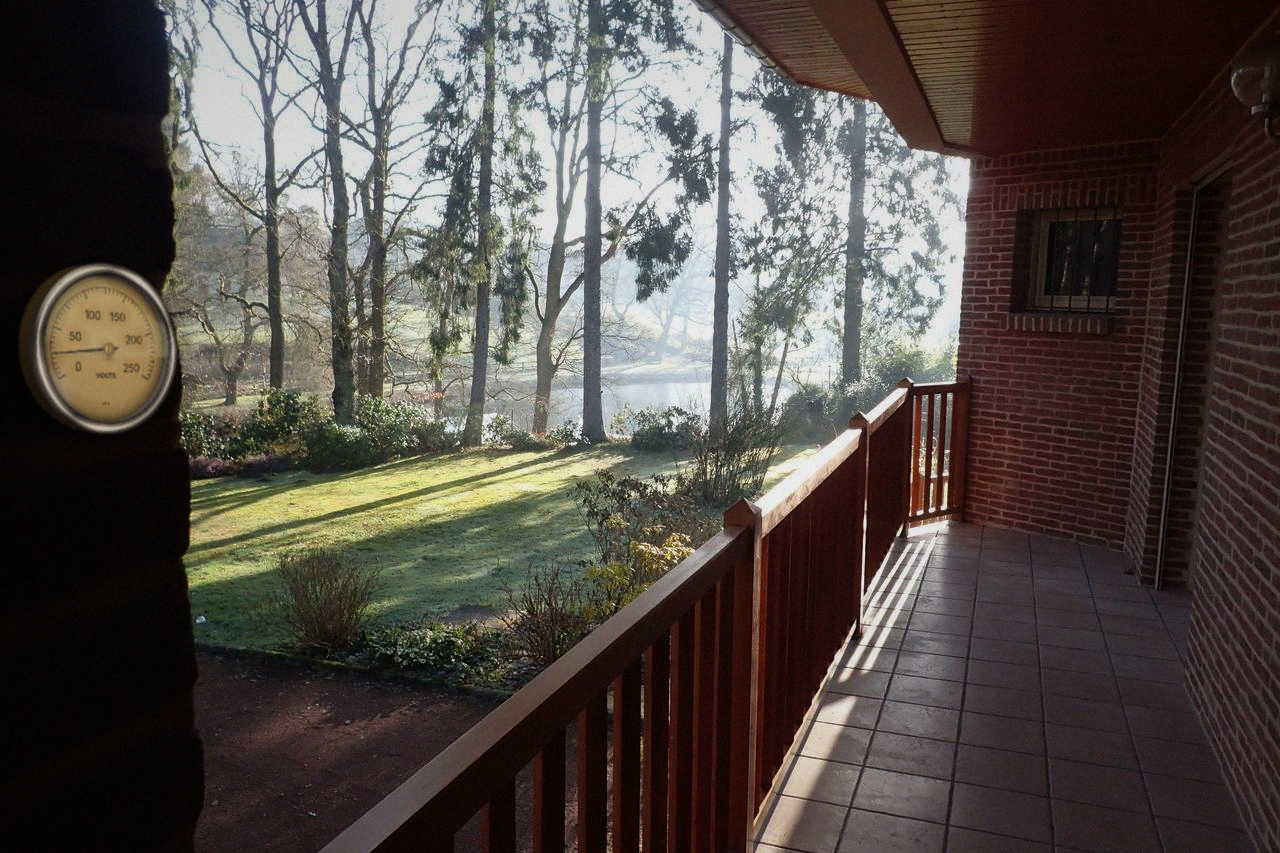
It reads value=25 unit=V
